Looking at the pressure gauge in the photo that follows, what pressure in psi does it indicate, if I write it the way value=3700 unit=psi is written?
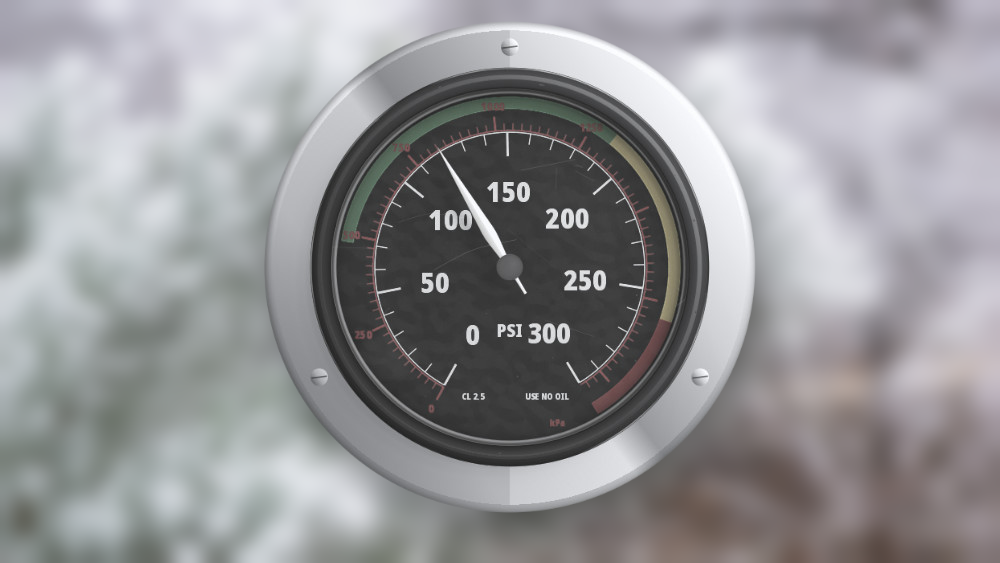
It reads value=120 unit=psi
